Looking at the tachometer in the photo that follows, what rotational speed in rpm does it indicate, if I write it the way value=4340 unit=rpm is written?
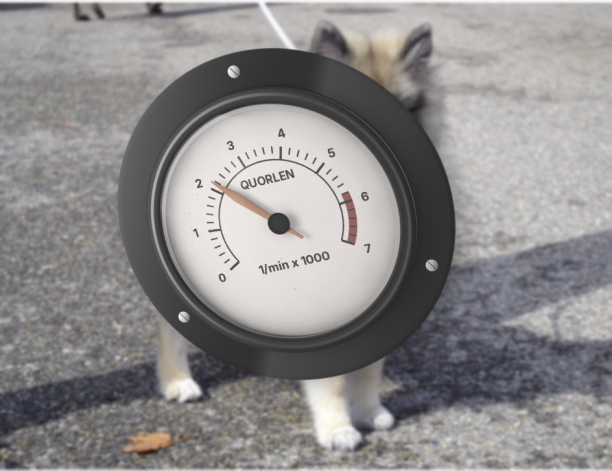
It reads value=2200 unit=rpm
